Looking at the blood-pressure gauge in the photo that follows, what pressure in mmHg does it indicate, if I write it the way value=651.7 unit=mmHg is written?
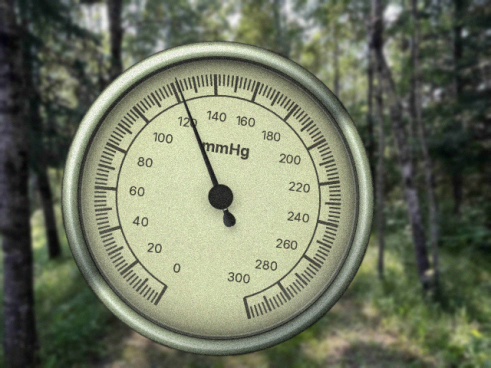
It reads value=122 unit=mmHg
